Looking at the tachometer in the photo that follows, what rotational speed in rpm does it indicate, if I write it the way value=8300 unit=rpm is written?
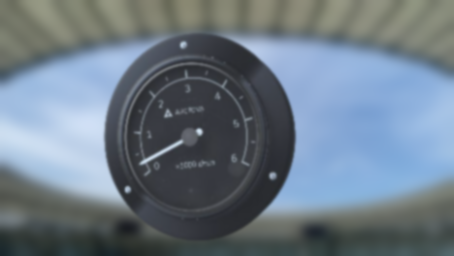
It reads value=250 unit=rpm
